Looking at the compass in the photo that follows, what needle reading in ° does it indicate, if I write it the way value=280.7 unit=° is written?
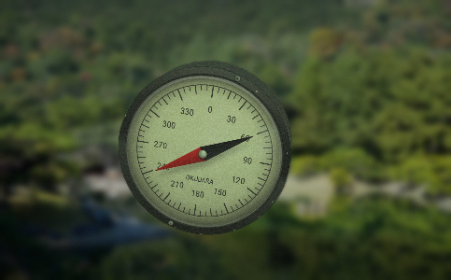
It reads value=240 unit=°
